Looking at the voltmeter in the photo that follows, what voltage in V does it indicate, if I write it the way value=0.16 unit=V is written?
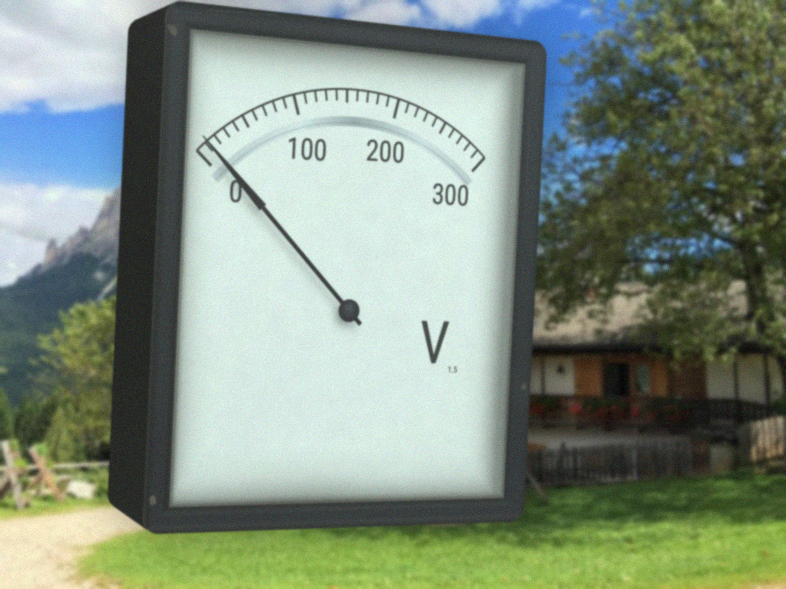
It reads value=10 unit=V
